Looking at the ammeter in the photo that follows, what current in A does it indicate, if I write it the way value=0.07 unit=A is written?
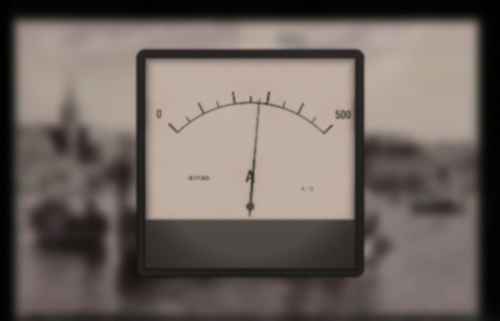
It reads value=275 unit=A
